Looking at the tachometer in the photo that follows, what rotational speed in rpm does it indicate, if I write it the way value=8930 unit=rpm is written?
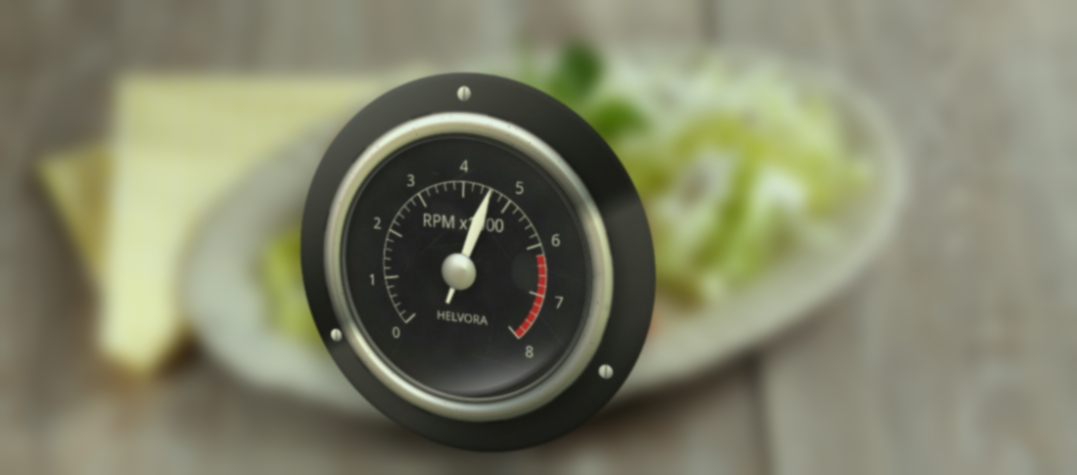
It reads value=4600 unit=rpm
